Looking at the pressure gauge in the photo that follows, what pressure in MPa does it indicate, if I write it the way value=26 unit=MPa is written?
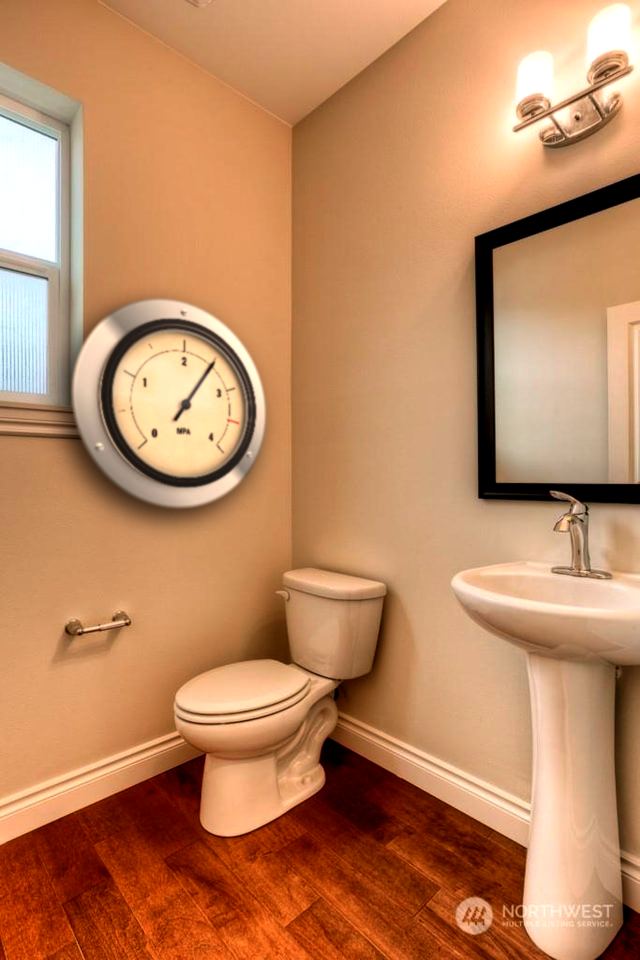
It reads value=2.5 unit=MPa
